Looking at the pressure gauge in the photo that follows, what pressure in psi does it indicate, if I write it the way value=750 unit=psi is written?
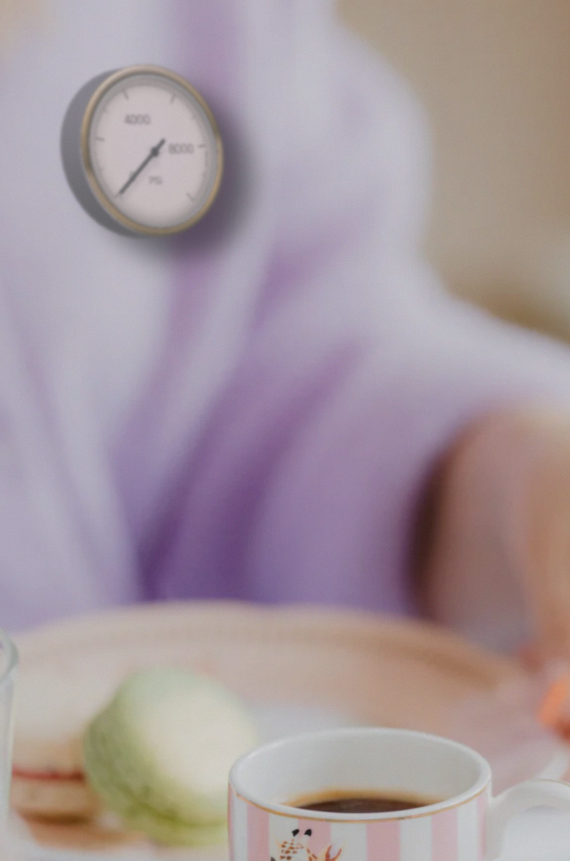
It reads value=0 unit=psi
